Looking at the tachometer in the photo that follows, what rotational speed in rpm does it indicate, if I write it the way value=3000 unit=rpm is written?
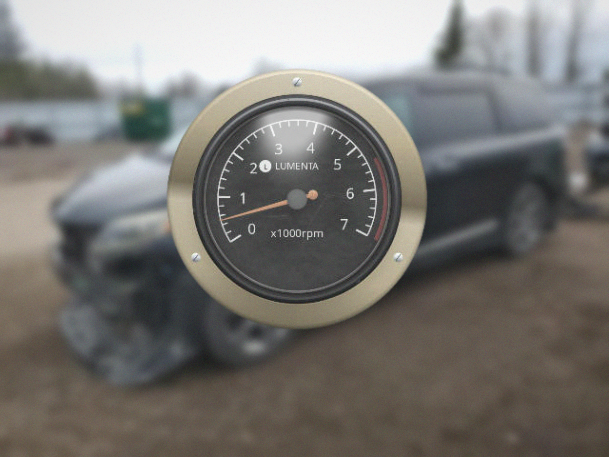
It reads value=500 unit=rpm
